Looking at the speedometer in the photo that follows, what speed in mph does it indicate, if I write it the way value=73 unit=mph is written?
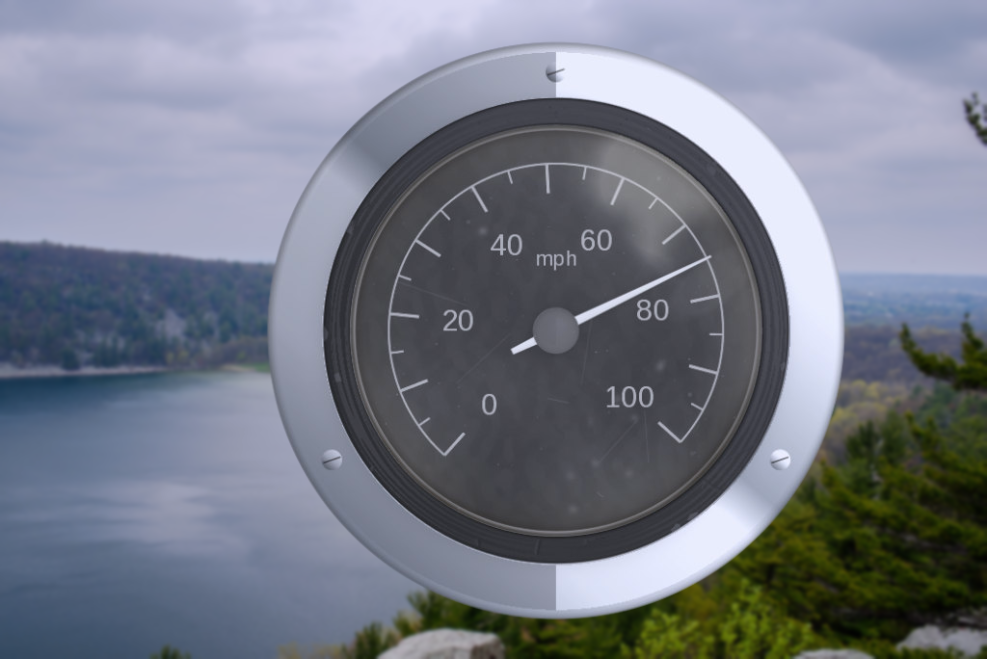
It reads value=75 unit=mph
